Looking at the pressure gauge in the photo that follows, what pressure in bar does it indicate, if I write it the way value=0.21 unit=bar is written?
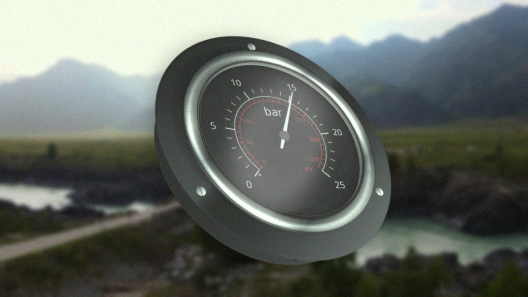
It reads value=15 unit=bar
